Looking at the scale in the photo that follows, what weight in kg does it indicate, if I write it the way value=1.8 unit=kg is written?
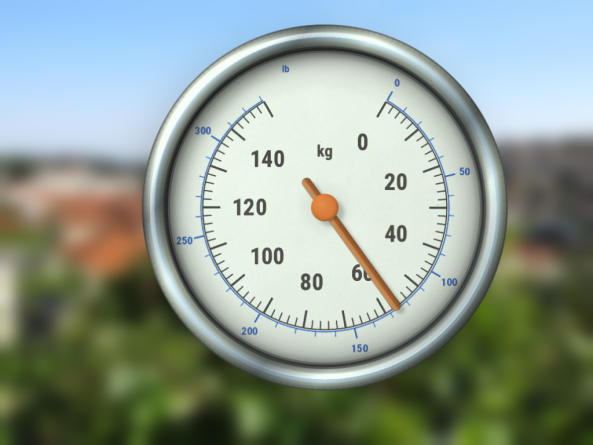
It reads value=57 unit=kg
